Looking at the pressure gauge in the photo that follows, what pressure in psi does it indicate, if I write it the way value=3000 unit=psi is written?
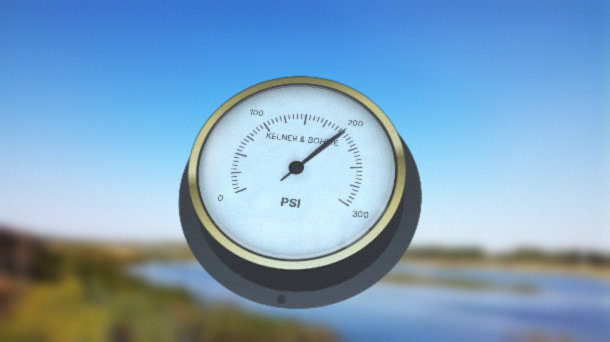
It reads value=200 unit=psi
